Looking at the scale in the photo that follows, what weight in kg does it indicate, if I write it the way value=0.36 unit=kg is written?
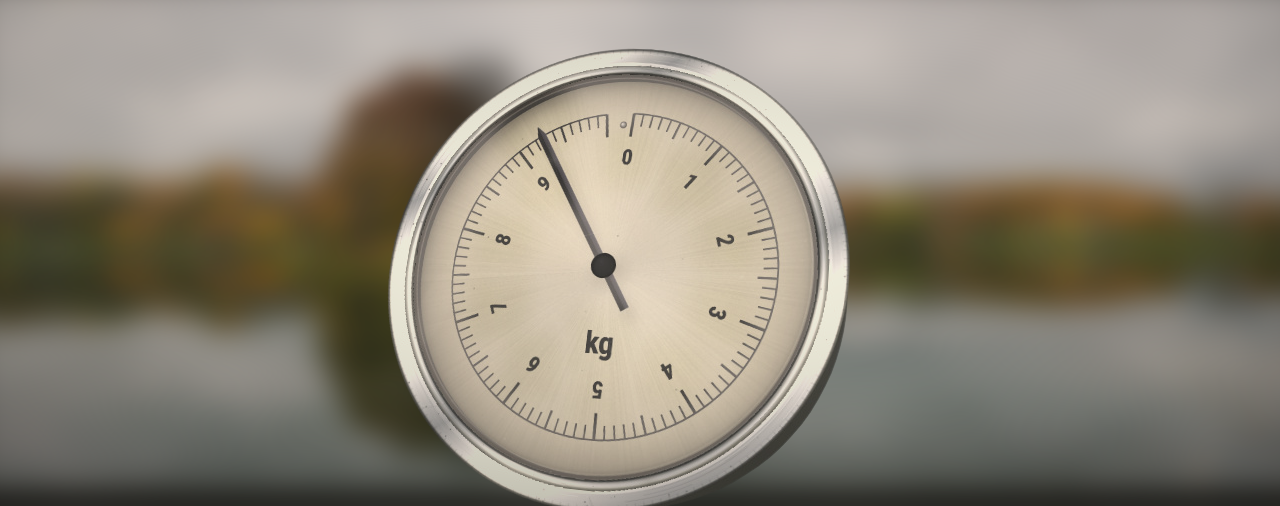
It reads value=9.3 unit=kg
